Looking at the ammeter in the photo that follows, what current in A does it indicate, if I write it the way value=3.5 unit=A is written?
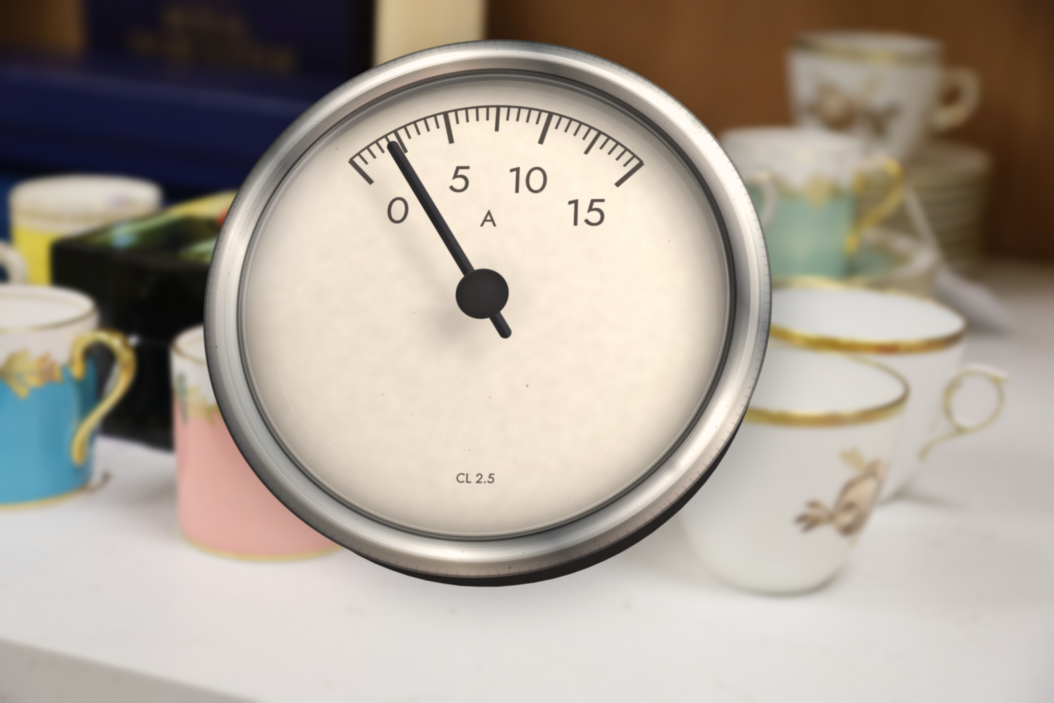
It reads value=2 unit=A
